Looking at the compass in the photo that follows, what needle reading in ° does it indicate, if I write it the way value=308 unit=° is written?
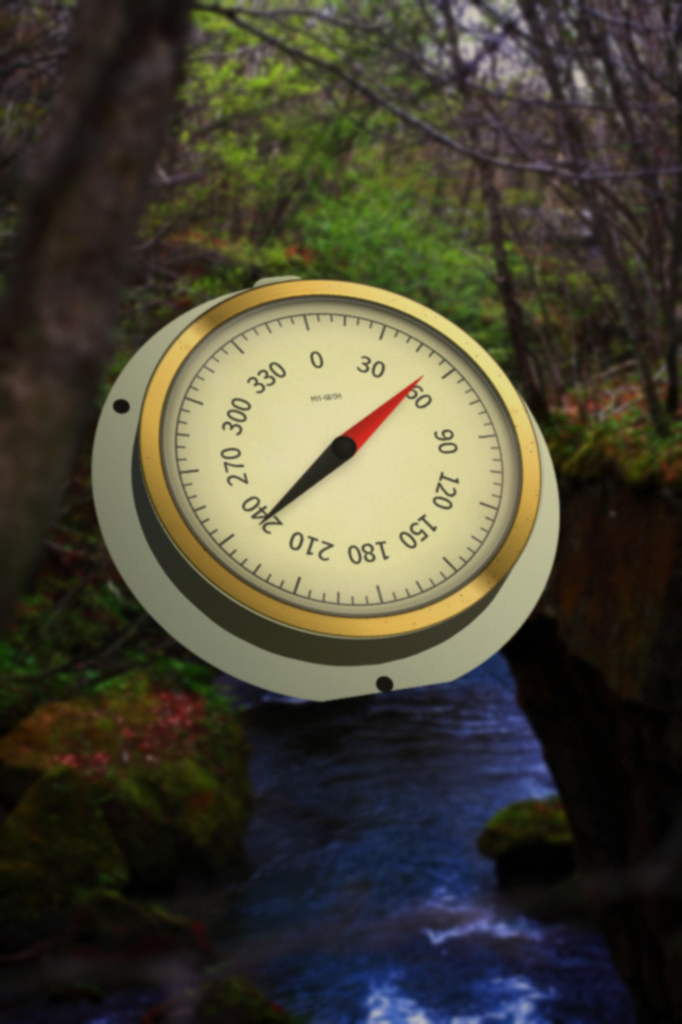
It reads value=55 unit=°
